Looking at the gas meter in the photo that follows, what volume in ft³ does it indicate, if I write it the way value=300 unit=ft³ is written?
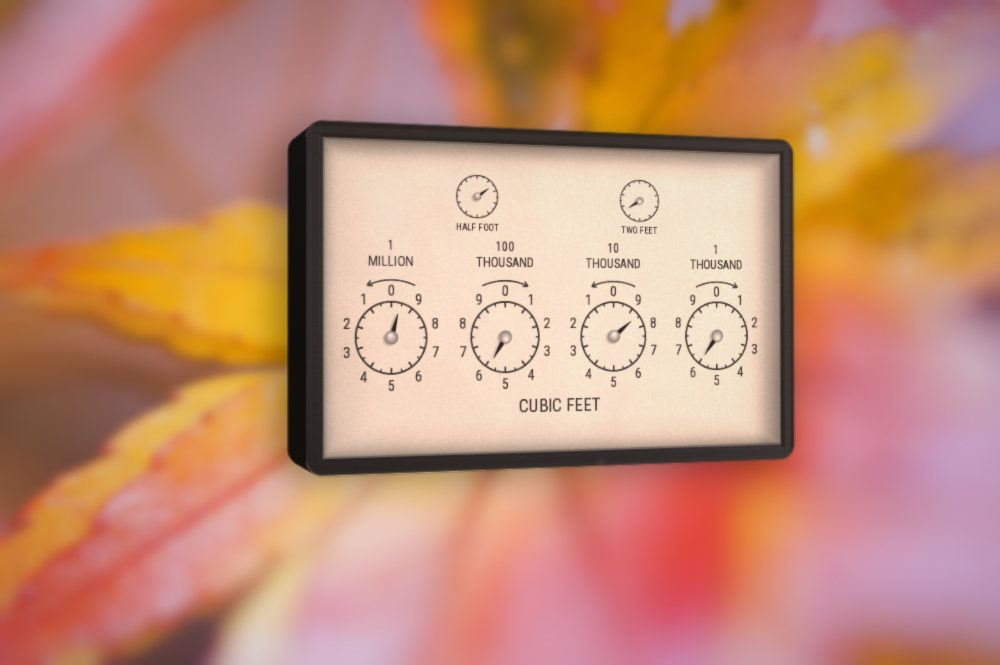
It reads value=958600 unit=ft³
